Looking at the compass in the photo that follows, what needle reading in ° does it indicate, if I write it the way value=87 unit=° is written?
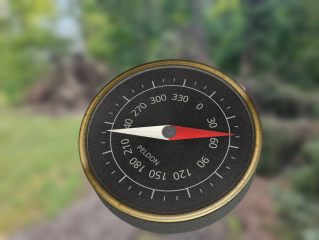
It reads value=50 unit=°
